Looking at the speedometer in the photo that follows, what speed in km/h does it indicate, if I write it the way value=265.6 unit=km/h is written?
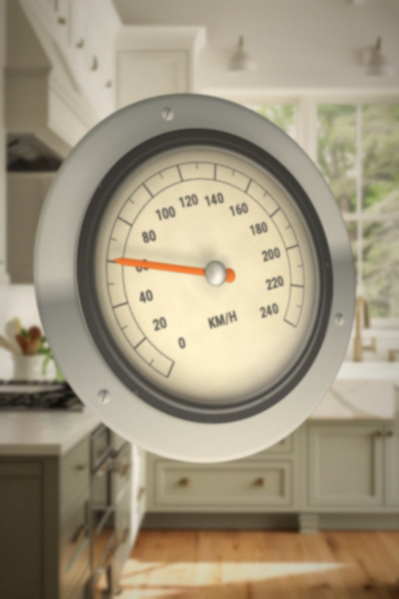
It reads value=60 unit=km/h
